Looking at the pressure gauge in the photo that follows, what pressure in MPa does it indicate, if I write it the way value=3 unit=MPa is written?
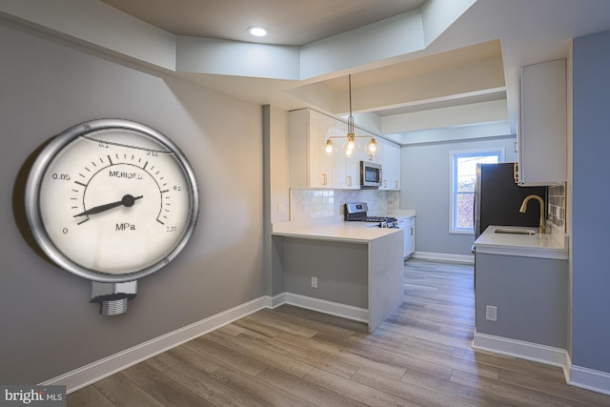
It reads value=0.01 unit=MPa
